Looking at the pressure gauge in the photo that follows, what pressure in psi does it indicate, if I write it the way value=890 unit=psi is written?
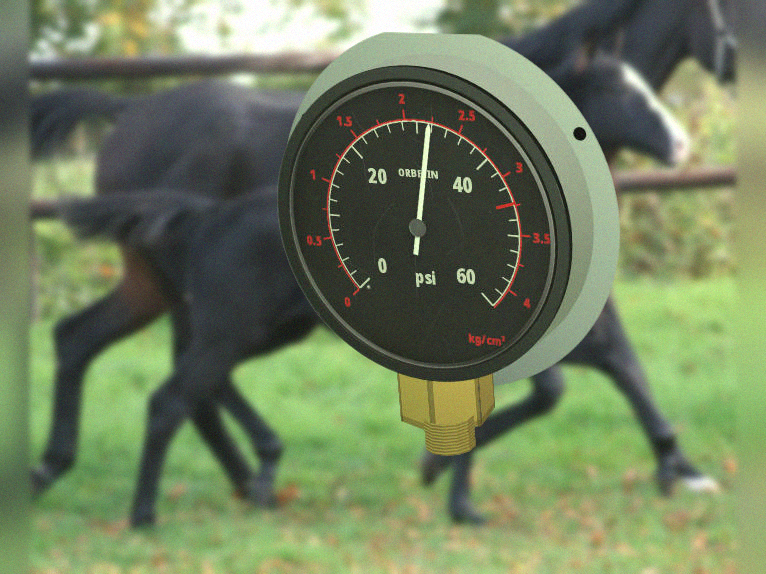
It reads value=32 unit=psi
